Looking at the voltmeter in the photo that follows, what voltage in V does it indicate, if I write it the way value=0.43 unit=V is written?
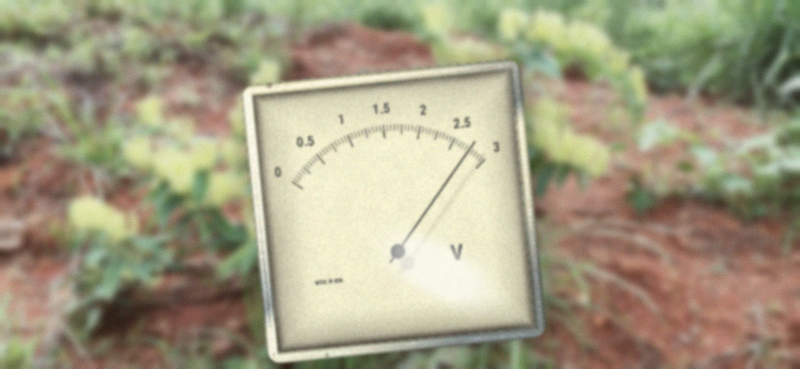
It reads value=2.75 unit=V
